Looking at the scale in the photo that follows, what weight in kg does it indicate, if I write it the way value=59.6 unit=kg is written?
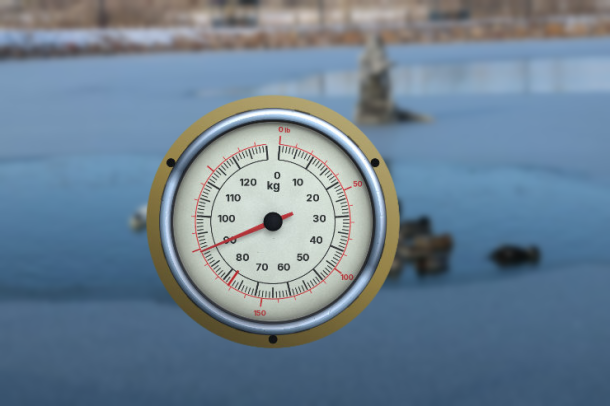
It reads value=90 unit=kg
